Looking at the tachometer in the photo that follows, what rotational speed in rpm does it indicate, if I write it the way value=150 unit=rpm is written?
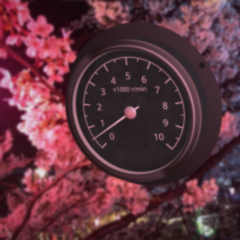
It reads value=500 unit=rpm
